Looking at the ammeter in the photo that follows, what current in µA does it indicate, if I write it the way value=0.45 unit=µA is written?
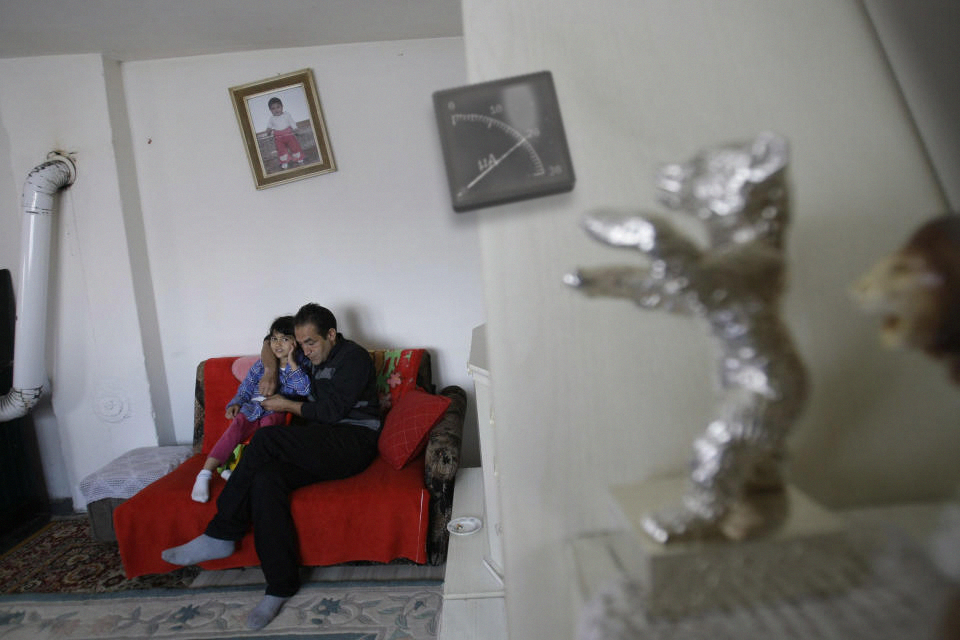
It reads value=20 unit=µA
